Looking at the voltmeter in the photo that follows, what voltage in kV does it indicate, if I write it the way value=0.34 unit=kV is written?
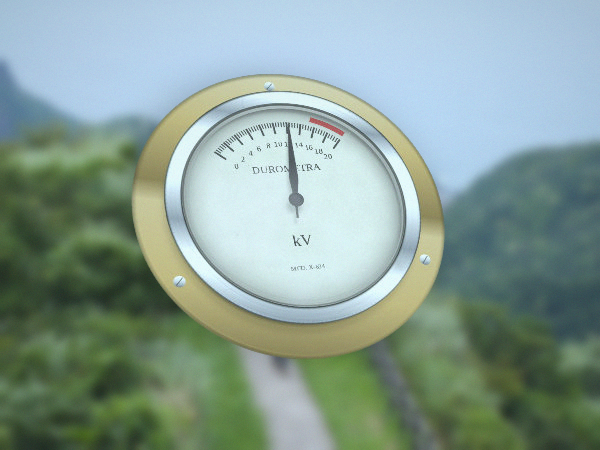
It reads value=12 unit=kV
